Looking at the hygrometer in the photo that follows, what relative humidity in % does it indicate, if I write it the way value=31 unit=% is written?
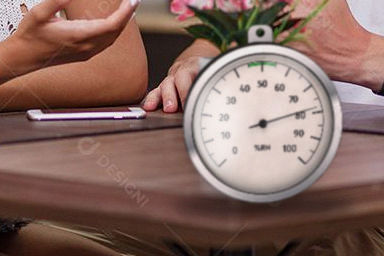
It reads value=77.5 unit=%
